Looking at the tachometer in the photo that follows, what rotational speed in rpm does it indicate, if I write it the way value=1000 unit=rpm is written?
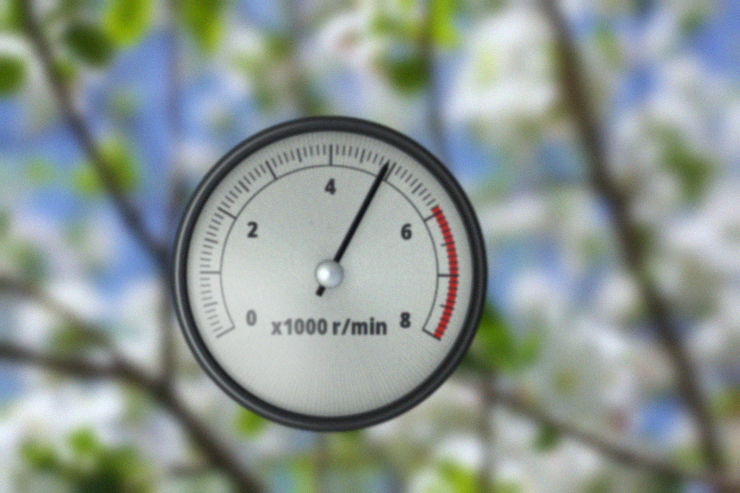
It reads value=4900 unit=rpm
